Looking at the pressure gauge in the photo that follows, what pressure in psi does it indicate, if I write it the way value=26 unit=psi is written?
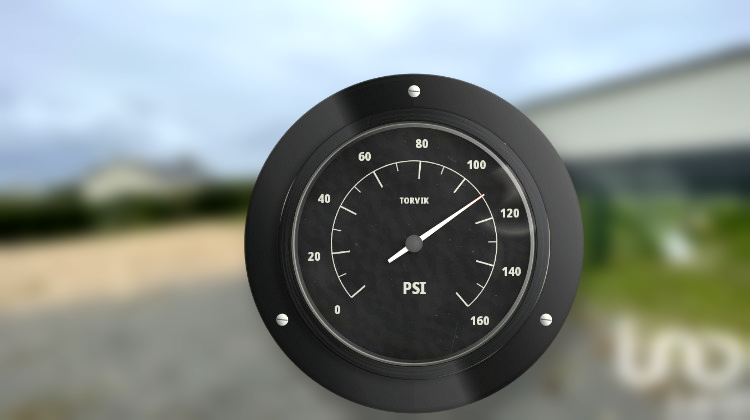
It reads value=110 unit=psi
